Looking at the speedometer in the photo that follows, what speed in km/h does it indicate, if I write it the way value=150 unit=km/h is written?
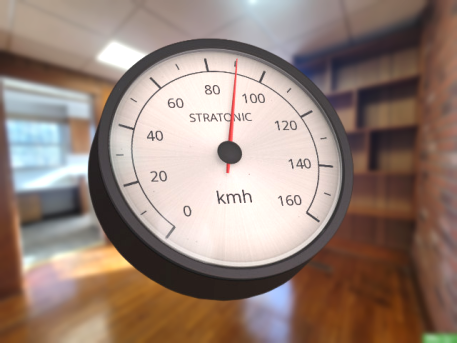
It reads value=90 unit=km/h
